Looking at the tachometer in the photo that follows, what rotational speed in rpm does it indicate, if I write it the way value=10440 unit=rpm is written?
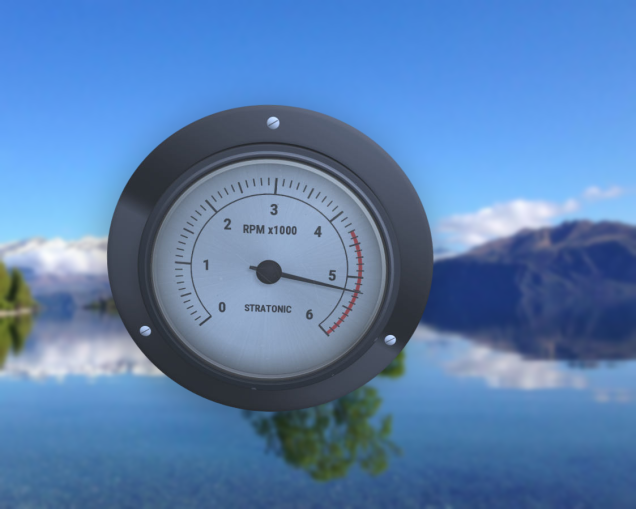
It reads value=5200 unit=rpm
